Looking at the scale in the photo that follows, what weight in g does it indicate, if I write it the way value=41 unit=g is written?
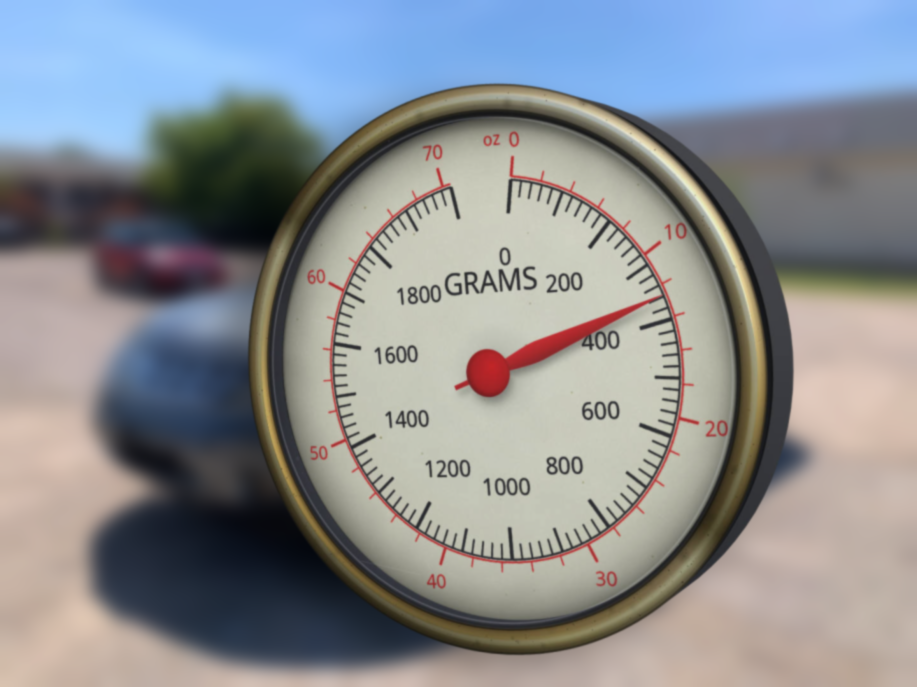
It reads value=360 unit=g
